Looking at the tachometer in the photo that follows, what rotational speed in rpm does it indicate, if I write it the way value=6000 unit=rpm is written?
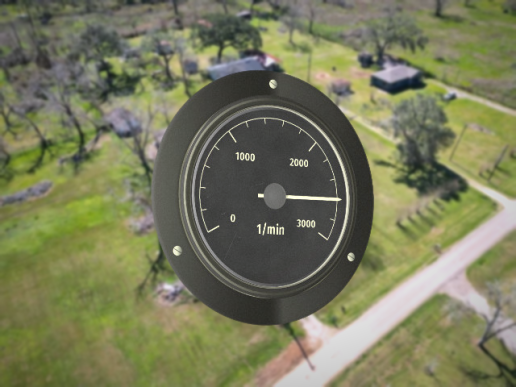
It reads value=2600 unit=rpm
